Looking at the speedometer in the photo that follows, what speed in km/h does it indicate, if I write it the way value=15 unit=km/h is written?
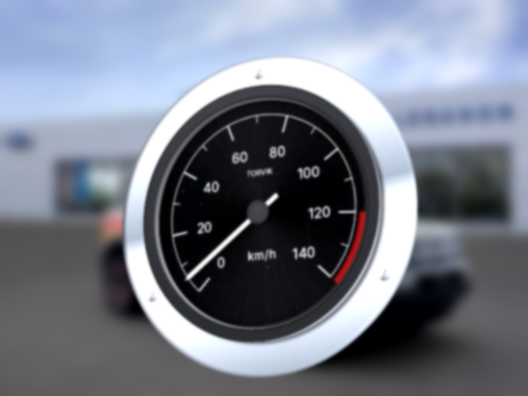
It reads value=5 unit=km/h
